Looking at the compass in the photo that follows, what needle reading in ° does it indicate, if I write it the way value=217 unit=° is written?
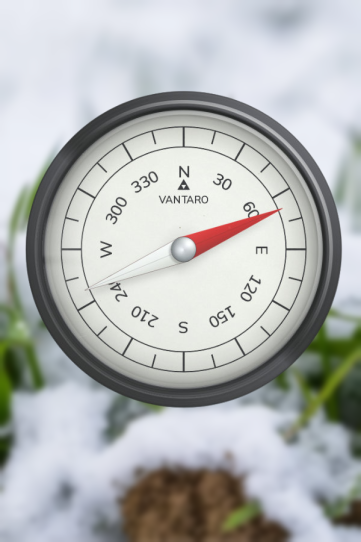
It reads value=67.5 unit=°
